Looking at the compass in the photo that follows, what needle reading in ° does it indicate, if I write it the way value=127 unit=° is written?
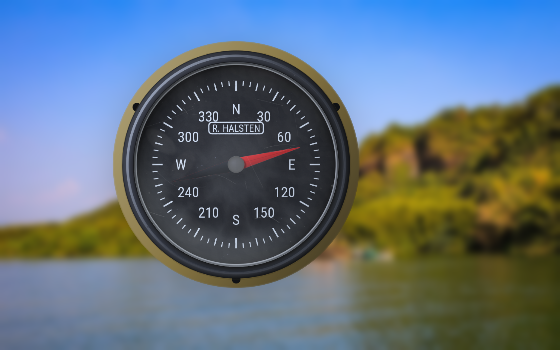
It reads value=75 unit=°
